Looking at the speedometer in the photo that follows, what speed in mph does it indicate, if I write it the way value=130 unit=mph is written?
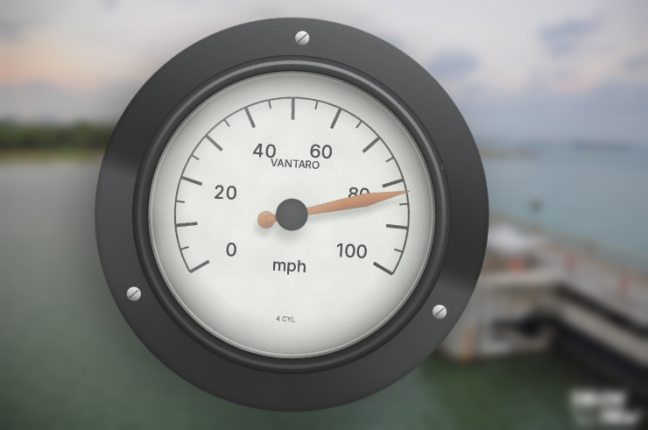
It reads value=82.5 unit=mph
